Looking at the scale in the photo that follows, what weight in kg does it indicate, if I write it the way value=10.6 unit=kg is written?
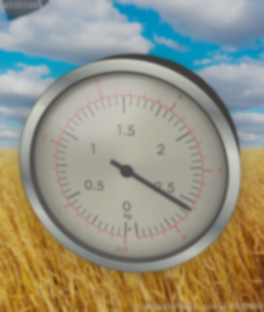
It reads value=2.55 unit=kg
